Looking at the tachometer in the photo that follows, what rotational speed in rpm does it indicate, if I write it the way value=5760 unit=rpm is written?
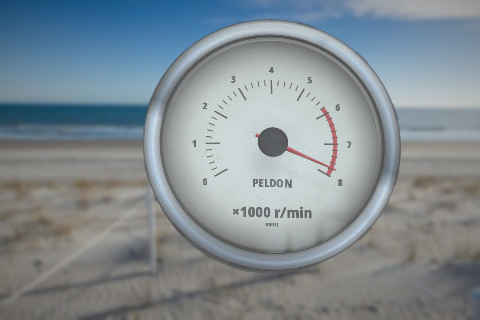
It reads value=7800 unit=rpm
